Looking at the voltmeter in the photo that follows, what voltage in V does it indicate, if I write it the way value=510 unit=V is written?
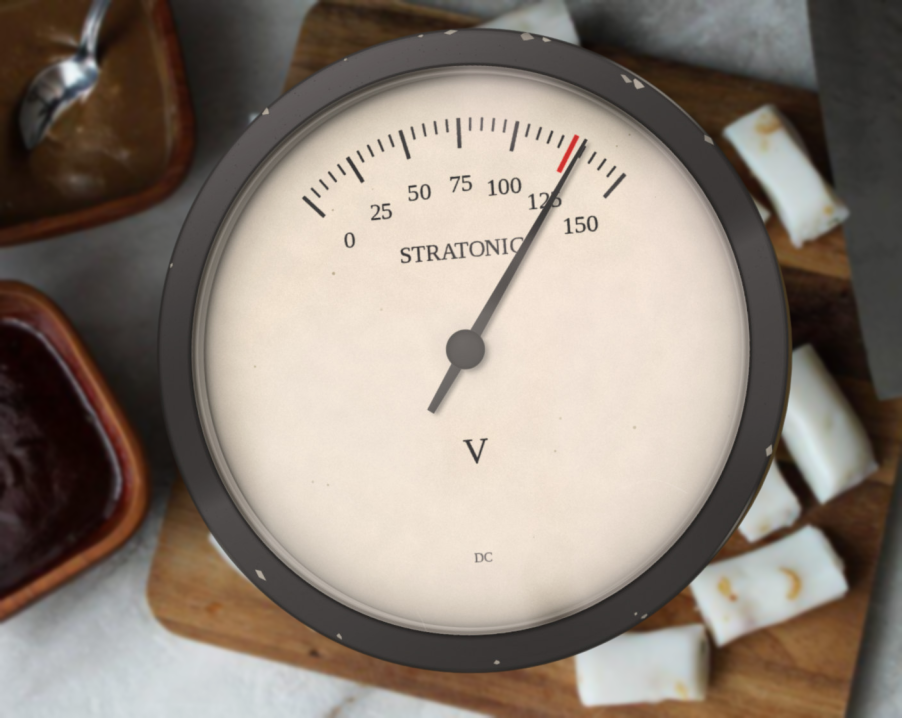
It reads value=130 unit=V
